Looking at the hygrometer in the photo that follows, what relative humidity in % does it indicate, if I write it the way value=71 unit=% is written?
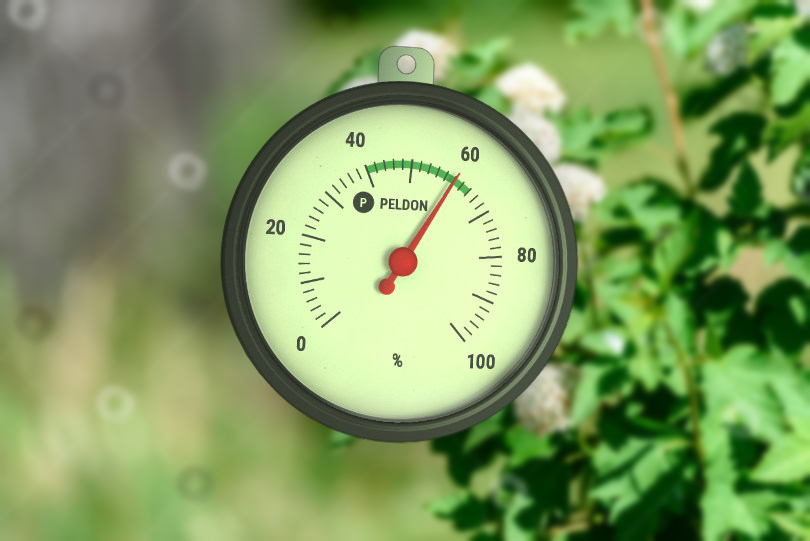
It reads value=60 unit=%
